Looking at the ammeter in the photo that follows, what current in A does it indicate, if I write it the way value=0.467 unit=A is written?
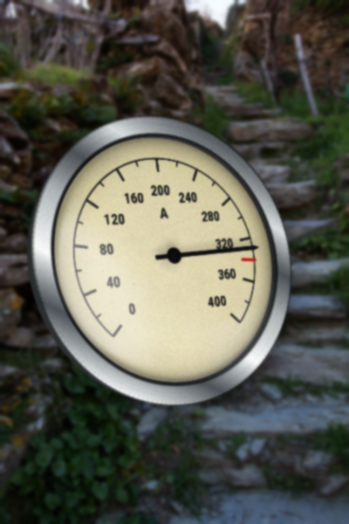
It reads value=330 unit=A
